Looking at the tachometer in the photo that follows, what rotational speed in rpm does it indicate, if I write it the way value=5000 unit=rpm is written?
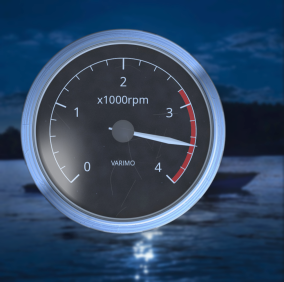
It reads value=3500 unit=rpm
